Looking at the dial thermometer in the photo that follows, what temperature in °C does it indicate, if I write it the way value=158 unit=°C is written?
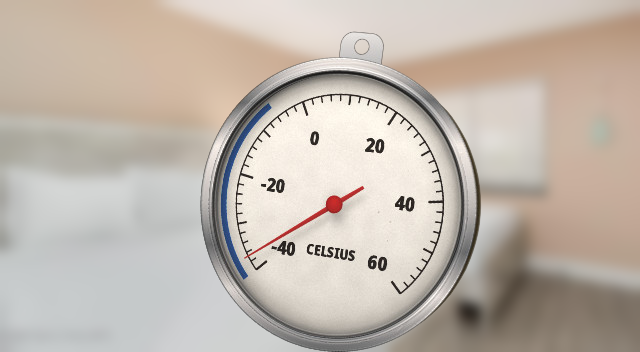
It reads value=-37 unit=°C
